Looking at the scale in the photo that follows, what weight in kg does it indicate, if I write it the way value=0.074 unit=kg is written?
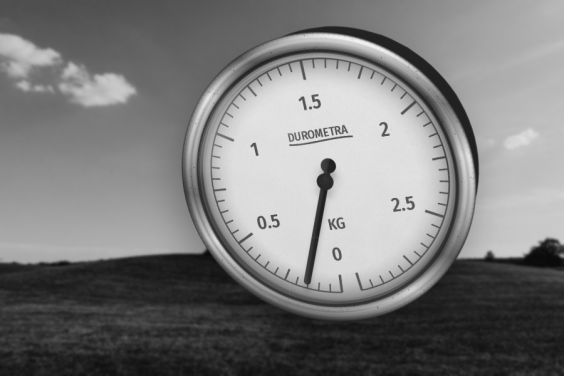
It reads value=0.15 unit=kg
